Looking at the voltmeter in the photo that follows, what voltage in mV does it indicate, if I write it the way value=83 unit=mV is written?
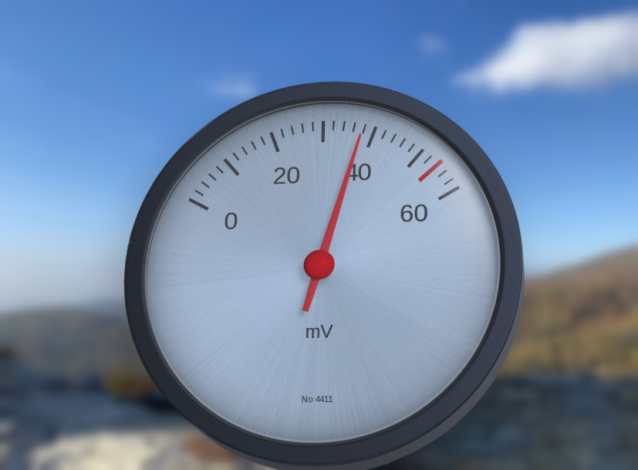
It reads value=38 unit=mV
